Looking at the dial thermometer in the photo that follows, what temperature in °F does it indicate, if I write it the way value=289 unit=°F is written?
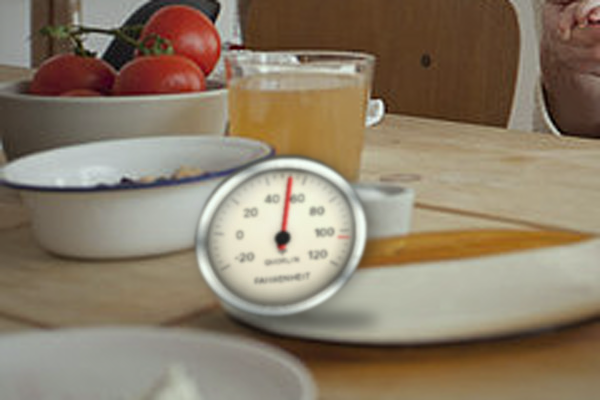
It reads value=52 unit=°F
